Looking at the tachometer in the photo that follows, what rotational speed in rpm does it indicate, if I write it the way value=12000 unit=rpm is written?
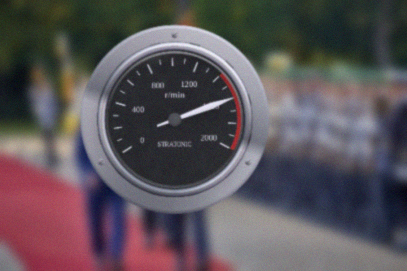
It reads value=1600 unit=rpm
